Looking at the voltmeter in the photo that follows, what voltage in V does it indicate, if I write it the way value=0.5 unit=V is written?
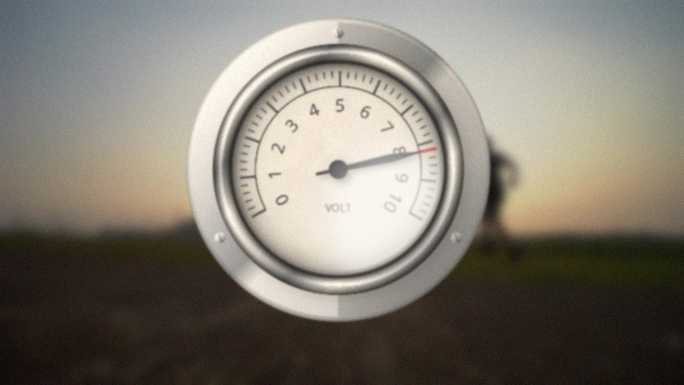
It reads value=8.2 unit=V
